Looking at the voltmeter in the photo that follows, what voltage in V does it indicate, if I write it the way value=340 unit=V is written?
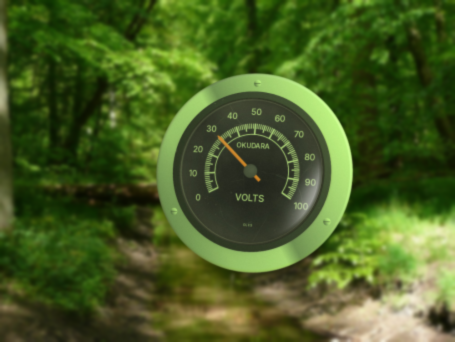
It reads value=30 unit=V
